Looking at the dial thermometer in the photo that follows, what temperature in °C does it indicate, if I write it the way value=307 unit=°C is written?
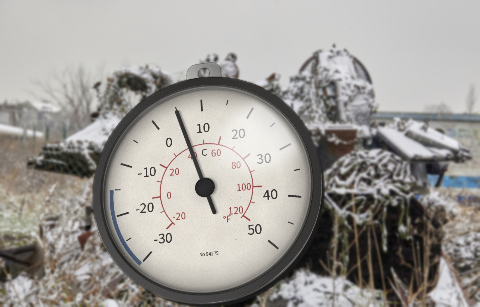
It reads value=5 unit=°C
